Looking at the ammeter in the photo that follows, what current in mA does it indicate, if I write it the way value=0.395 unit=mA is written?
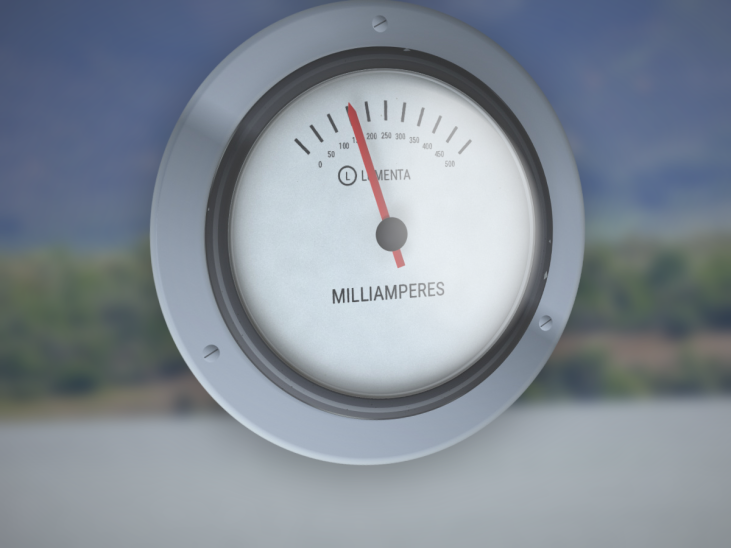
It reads value=150 unit=mA
